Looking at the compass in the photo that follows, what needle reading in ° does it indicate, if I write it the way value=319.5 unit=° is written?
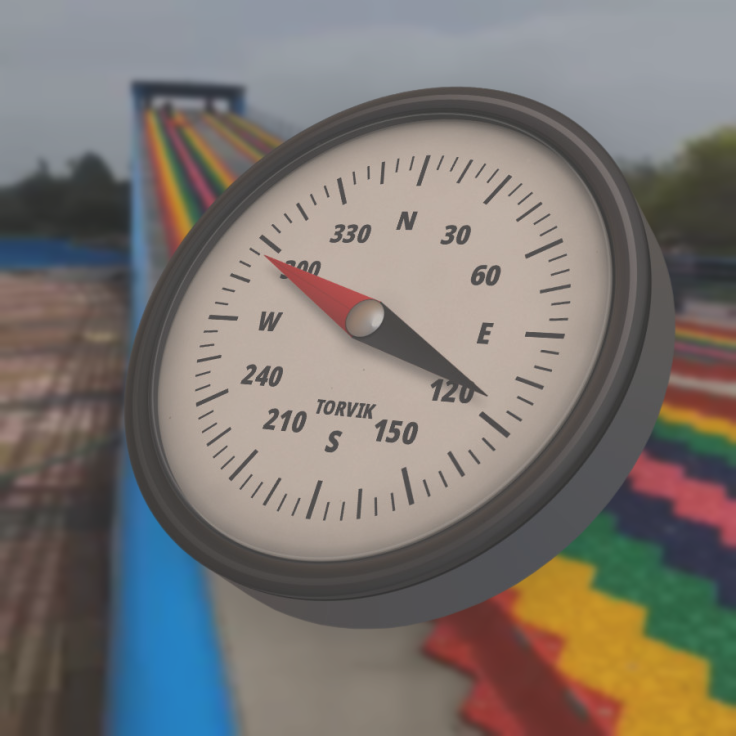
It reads value=295 unit=°
